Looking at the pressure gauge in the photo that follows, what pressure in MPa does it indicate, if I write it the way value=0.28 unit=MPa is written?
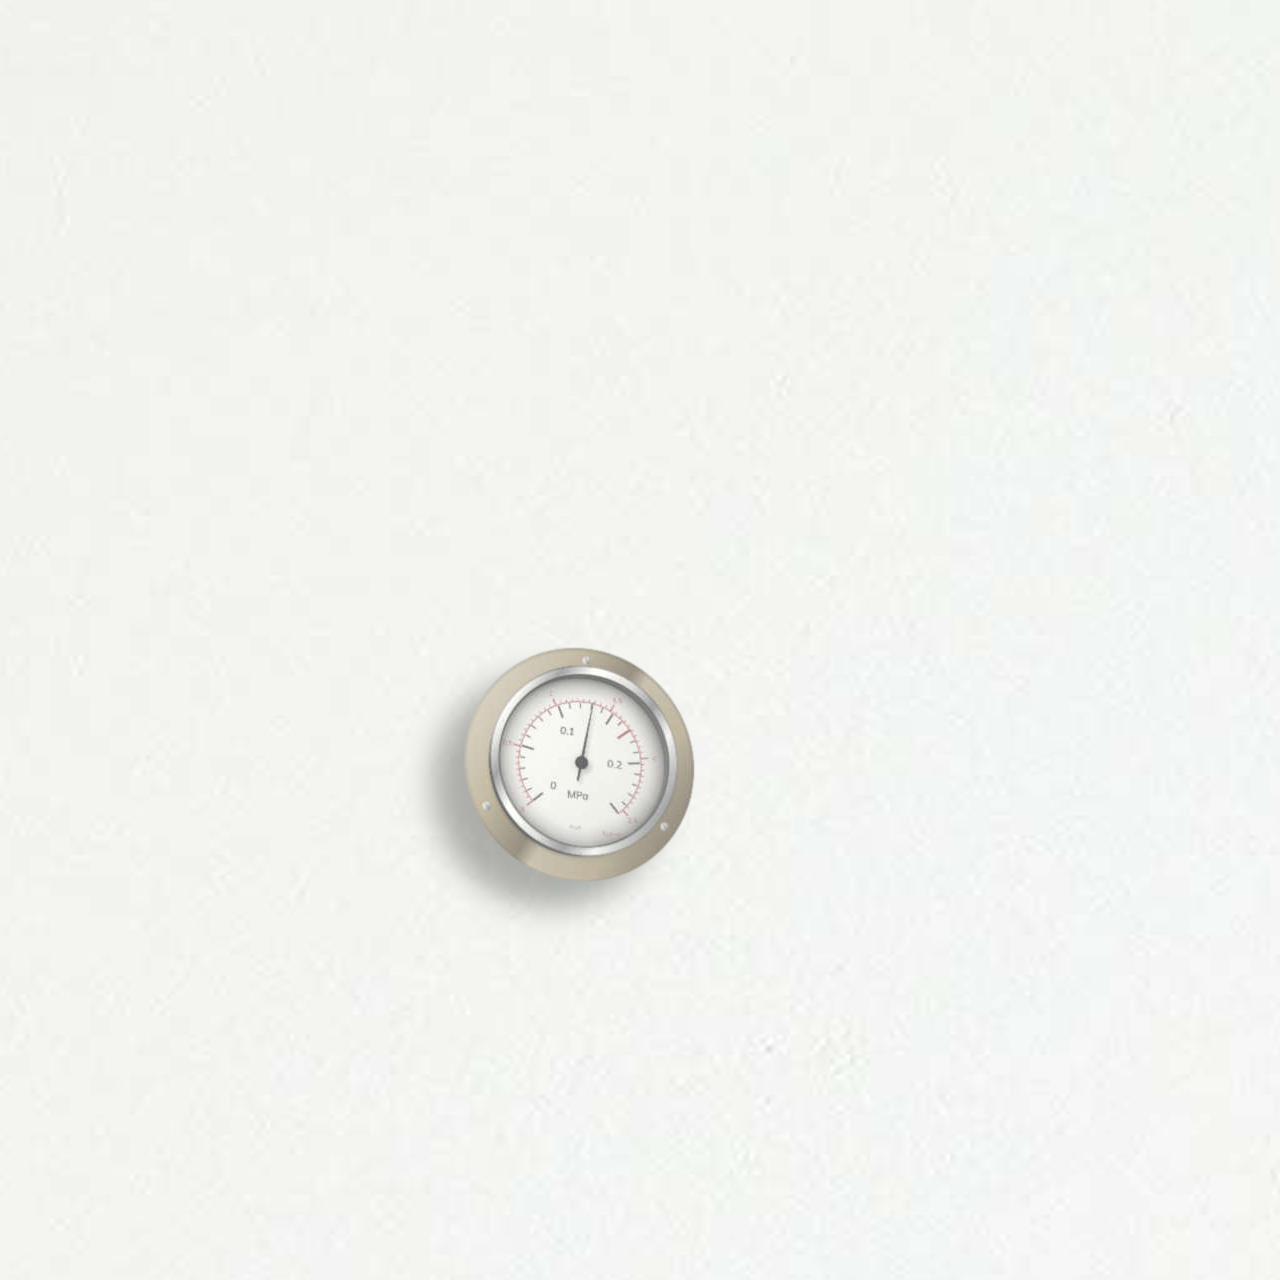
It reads value=0.13 unit=MPa
